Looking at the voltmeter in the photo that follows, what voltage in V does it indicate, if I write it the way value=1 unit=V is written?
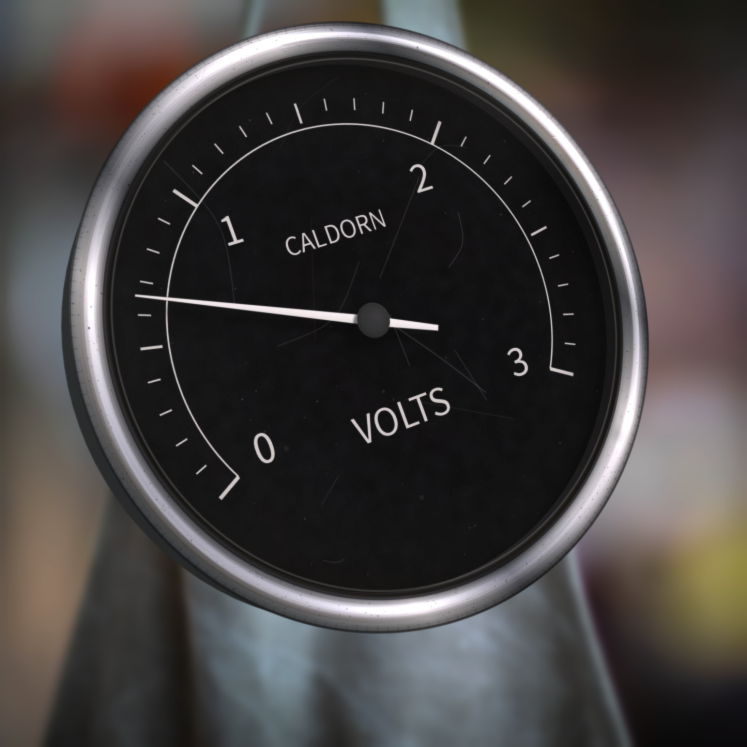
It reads value=0.65 unit=V
